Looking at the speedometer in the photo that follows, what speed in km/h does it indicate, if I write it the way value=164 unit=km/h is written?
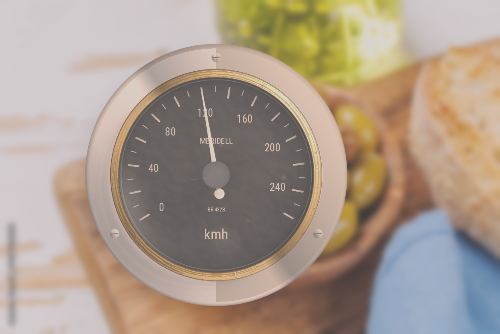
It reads value=120 unit=km/h
